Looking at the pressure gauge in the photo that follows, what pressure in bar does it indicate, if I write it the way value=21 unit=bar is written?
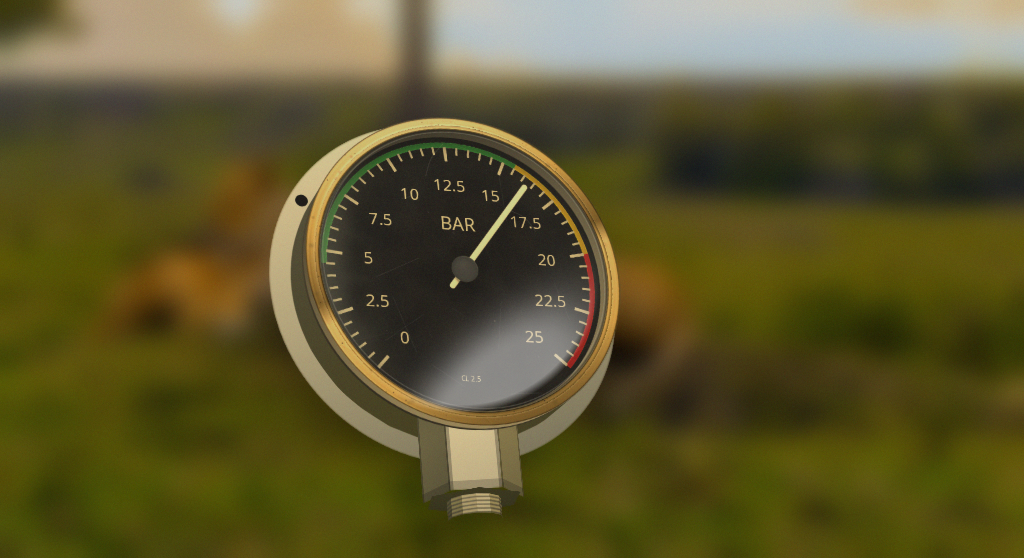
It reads value=16.25 unit=bar
